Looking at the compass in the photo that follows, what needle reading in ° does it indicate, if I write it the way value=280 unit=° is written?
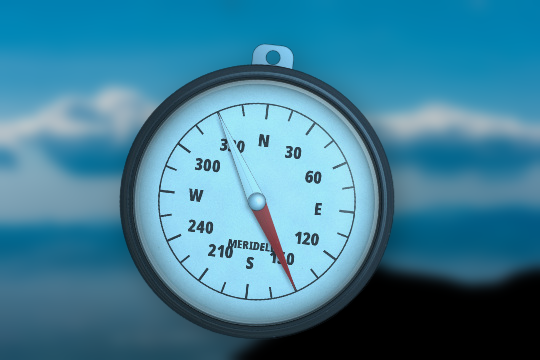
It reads value=150 unit=°
